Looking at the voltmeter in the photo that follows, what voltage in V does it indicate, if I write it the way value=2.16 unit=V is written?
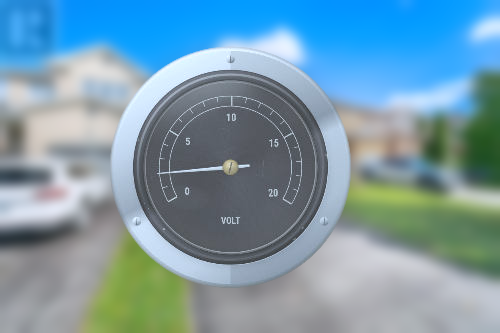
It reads value=2 unit=V
